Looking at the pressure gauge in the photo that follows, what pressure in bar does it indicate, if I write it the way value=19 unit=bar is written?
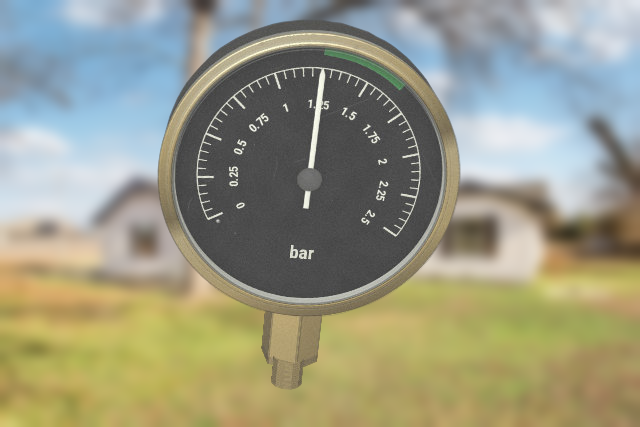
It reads value=1.25 unit=bar
